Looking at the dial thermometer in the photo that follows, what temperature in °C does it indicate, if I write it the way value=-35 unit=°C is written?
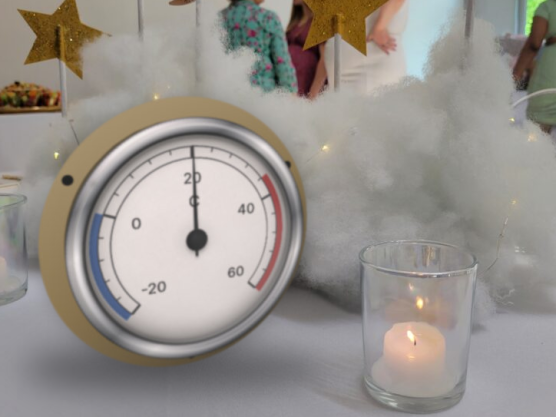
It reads value=20 unit=°C
